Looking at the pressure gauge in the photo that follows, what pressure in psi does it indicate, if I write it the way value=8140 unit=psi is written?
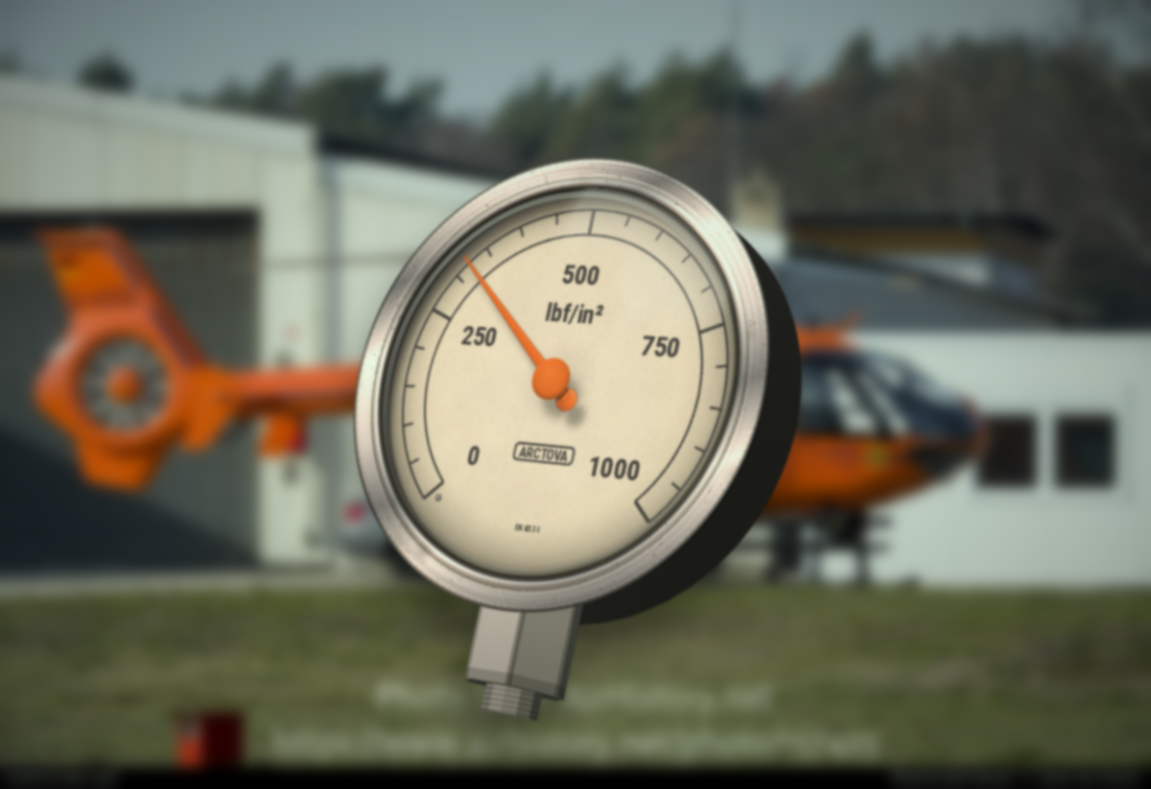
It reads value=325 unit=psi
